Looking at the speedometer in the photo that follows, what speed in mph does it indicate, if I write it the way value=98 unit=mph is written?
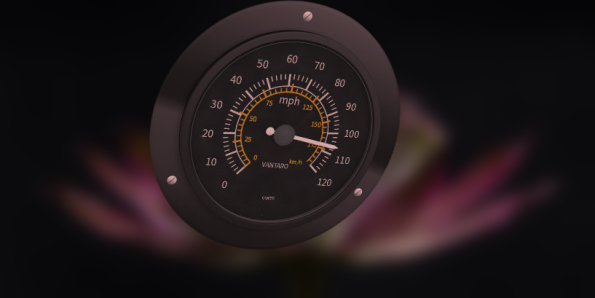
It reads value=106 unit=mph
